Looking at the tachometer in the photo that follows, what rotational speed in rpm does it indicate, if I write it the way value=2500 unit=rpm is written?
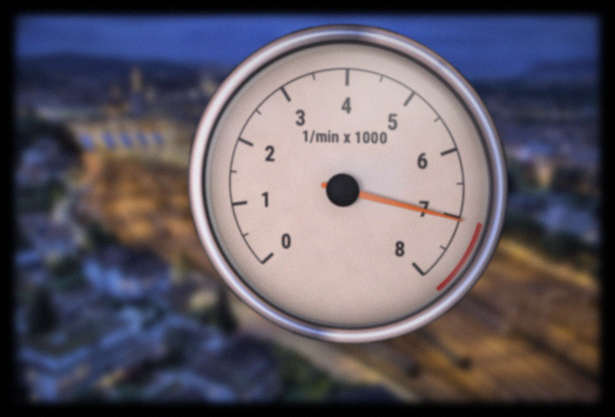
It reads value=7000 unit=rpm
